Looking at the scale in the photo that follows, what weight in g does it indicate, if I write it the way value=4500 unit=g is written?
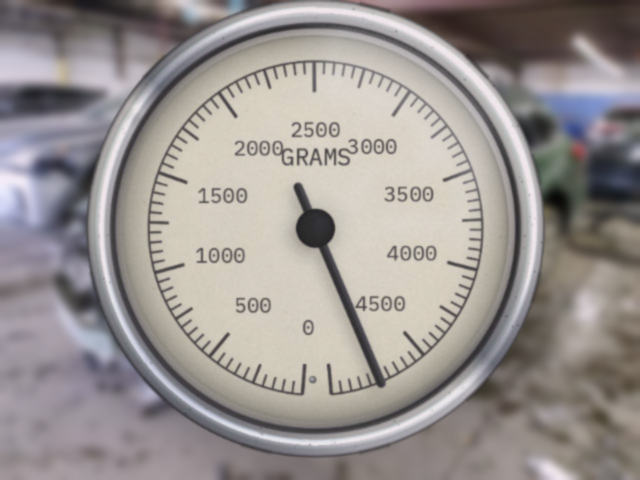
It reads value=4750 unit=g
